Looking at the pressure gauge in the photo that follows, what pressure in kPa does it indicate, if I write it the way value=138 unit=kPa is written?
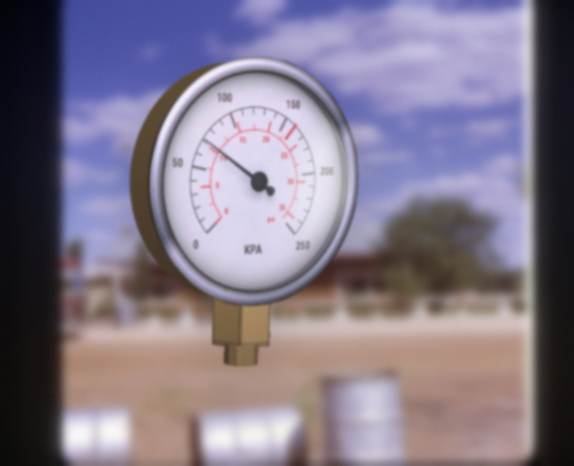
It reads value=70 unit=kPa
